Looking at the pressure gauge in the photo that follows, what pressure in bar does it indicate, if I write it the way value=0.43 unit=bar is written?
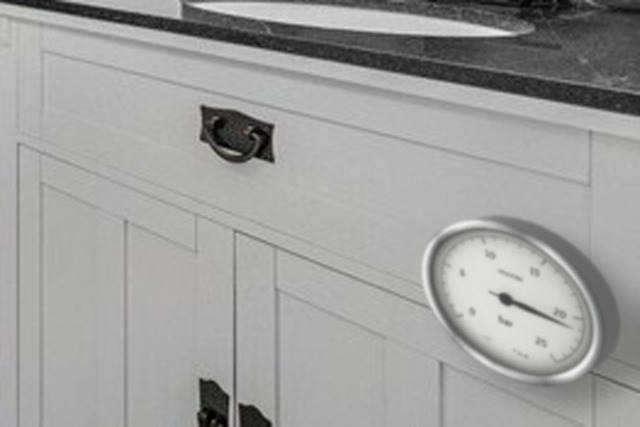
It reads value=21 unit=bar
